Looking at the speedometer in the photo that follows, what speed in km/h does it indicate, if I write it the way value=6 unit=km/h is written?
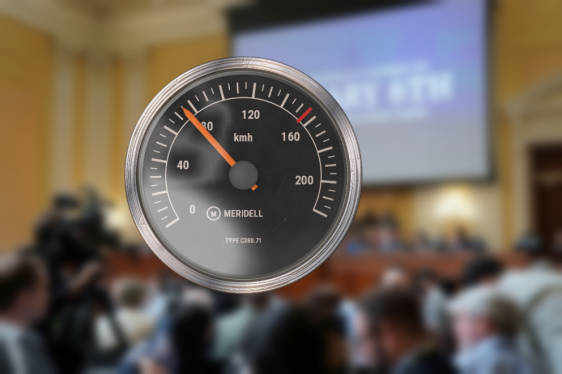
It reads value=75 unit=km/h
